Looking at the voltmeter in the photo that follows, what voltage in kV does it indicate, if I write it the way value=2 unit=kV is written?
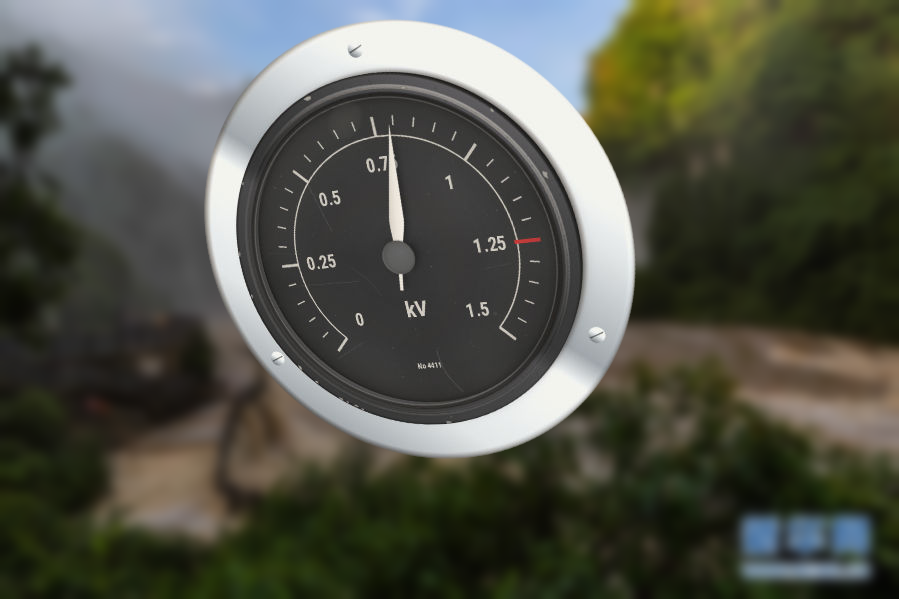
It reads value=0.8 unit=kV
